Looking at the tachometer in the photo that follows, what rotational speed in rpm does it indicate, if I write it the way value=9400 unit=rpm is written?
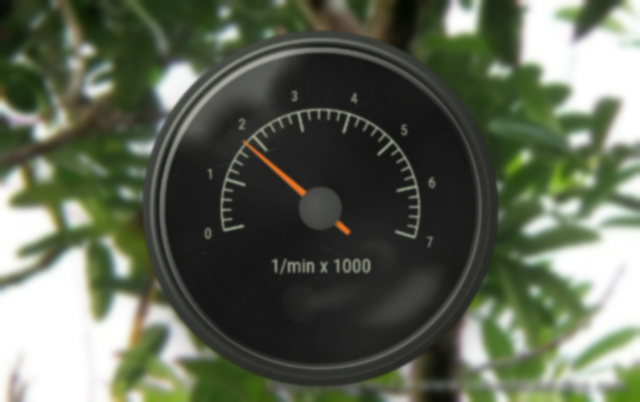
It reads value=1800 unit=rpm
